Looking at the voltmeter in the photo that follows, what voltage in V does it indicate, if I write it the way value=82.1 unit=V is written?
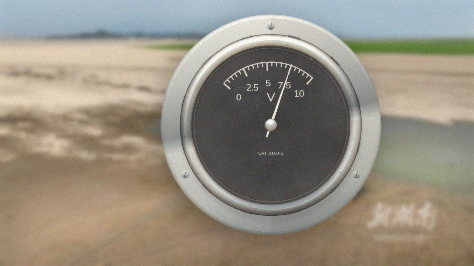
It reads value=7.5 unit=V
